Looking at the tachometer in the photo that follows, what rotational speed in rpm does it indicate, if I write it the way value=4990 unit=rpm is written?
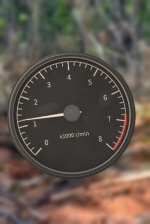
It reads value=1200 unit=rpm
